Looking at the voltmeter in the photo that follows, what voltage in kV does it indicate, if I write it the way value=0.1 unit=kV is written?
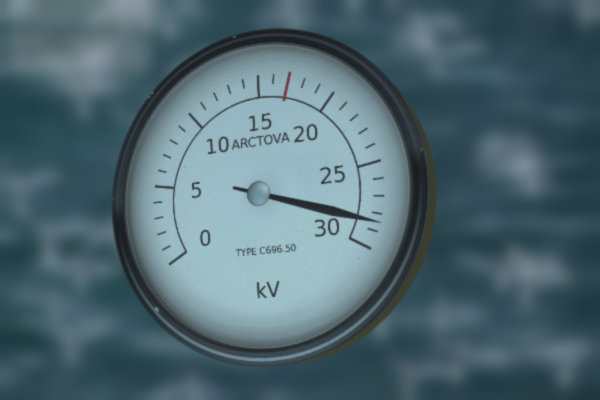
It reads value=28.5 unit=kV
